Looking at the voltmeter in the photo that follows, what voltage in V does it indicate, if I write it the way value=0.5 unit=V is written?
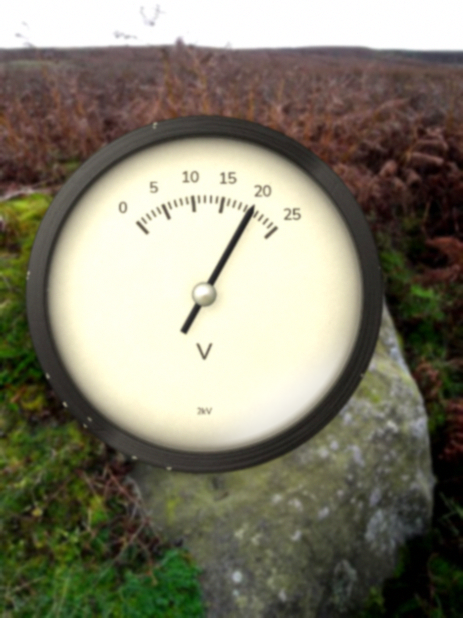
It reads value=20 unit=V
